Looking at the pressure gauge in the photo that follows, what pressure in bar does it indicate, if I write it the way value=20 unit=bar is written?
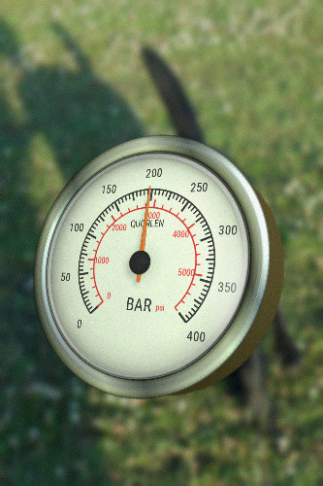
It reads value=200 unit=bar
